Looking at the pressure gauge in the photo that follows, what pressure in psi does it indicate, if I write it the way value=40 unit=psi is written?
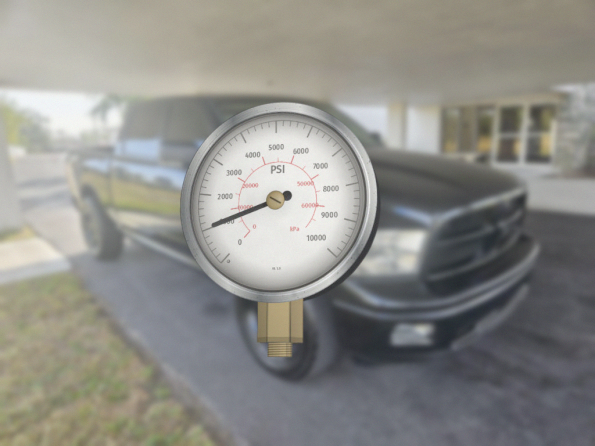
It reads value=1000 unit=psi
